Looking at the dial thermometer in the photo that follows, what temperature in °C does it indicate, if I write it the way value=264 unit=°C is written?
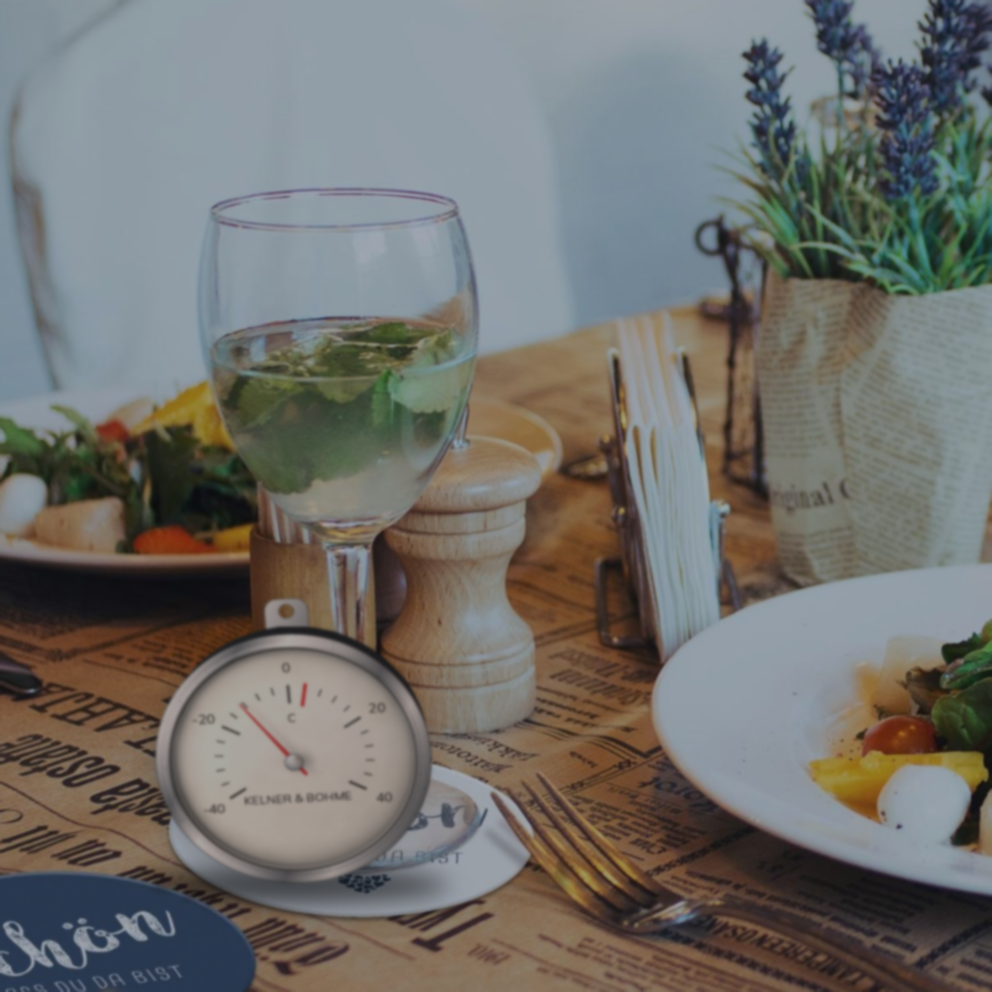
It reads value=-12 unit=°C
